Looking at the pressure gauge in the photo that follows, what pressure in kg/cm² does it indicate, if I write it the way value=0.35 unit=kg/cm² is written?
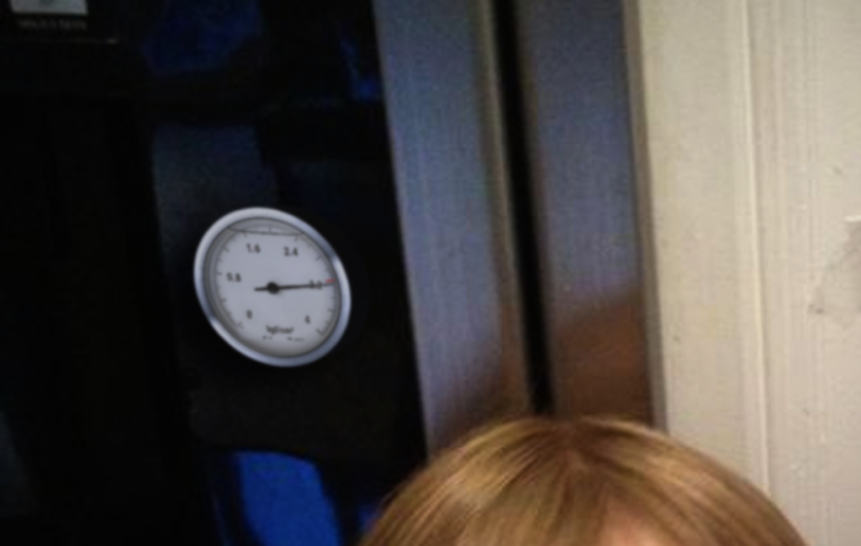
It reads value=3.2 unit=kg/cm²
